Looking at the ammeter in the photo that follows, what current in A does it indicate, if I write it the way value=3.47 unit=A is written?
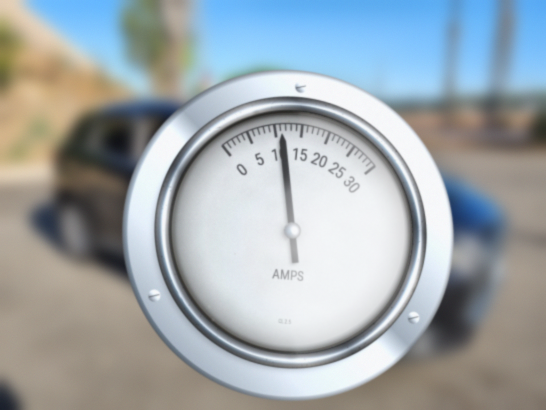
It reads value=11 unit=A
